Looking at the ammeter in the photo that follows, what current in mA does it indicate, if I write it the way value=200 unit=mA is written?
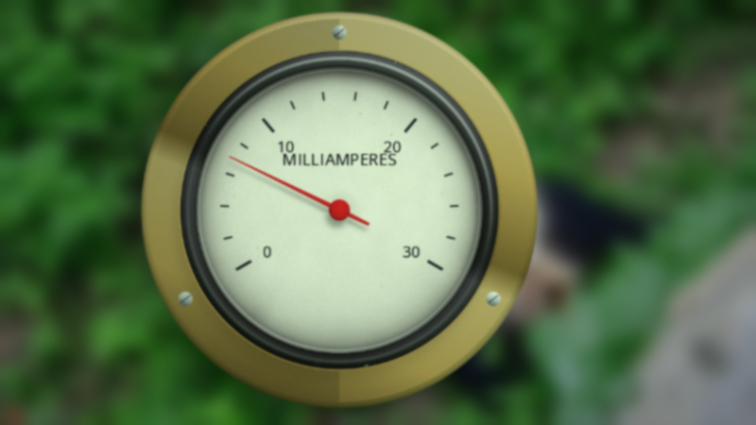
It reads value=7 unit=mA
